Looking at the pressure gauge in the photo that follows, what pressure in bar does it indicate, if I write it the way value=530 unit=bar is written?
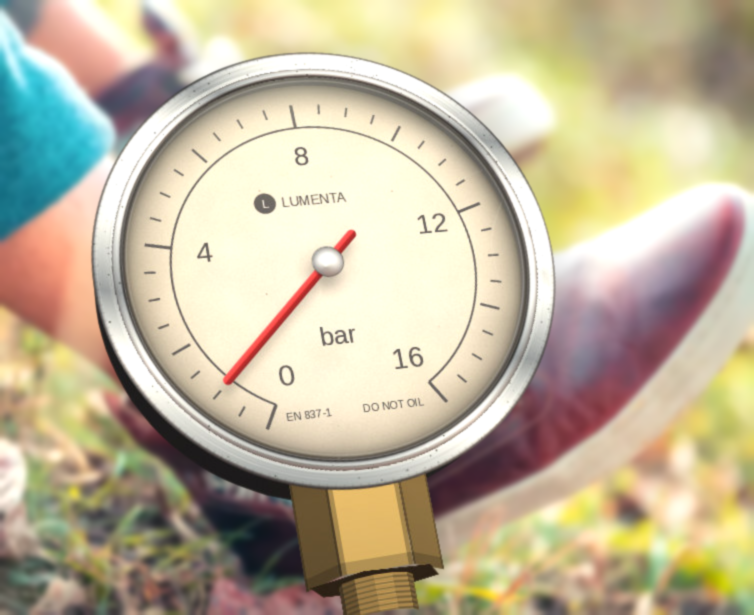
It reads value=1 unit=bar
